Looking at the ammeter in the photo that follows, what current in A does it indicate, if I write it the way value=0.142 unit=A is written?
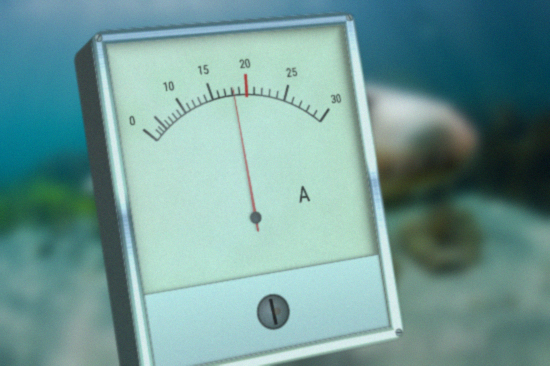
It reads value=18 unit=A
